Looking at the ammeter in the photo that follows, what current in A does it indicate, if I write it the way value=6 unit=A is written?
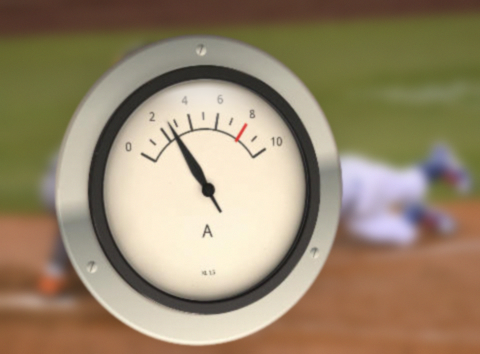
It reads value=2.5 unit=A
